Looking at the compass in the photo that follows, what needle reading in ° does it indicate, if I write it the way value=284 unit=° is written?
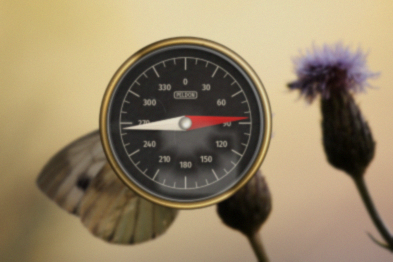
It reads value=85 unit=°
